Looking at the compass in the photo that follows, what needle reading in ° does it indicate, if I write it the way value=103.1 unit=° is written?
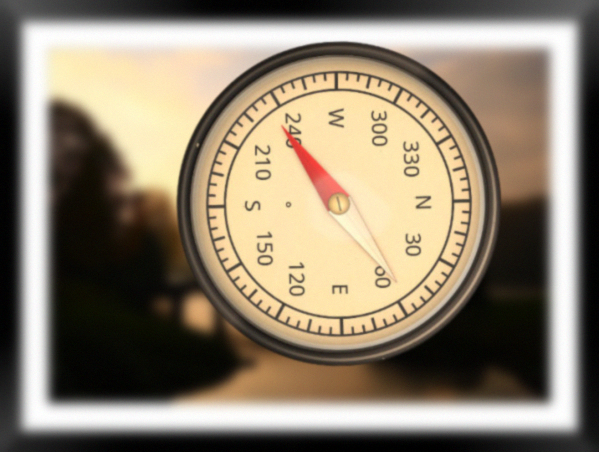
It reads value=235 unit=°
